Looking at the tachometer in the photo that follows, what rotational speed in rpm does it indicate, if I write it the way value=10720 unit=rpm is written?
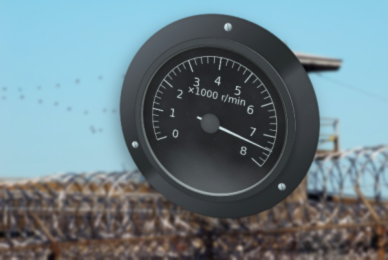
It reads value=7400 unit=rpm
